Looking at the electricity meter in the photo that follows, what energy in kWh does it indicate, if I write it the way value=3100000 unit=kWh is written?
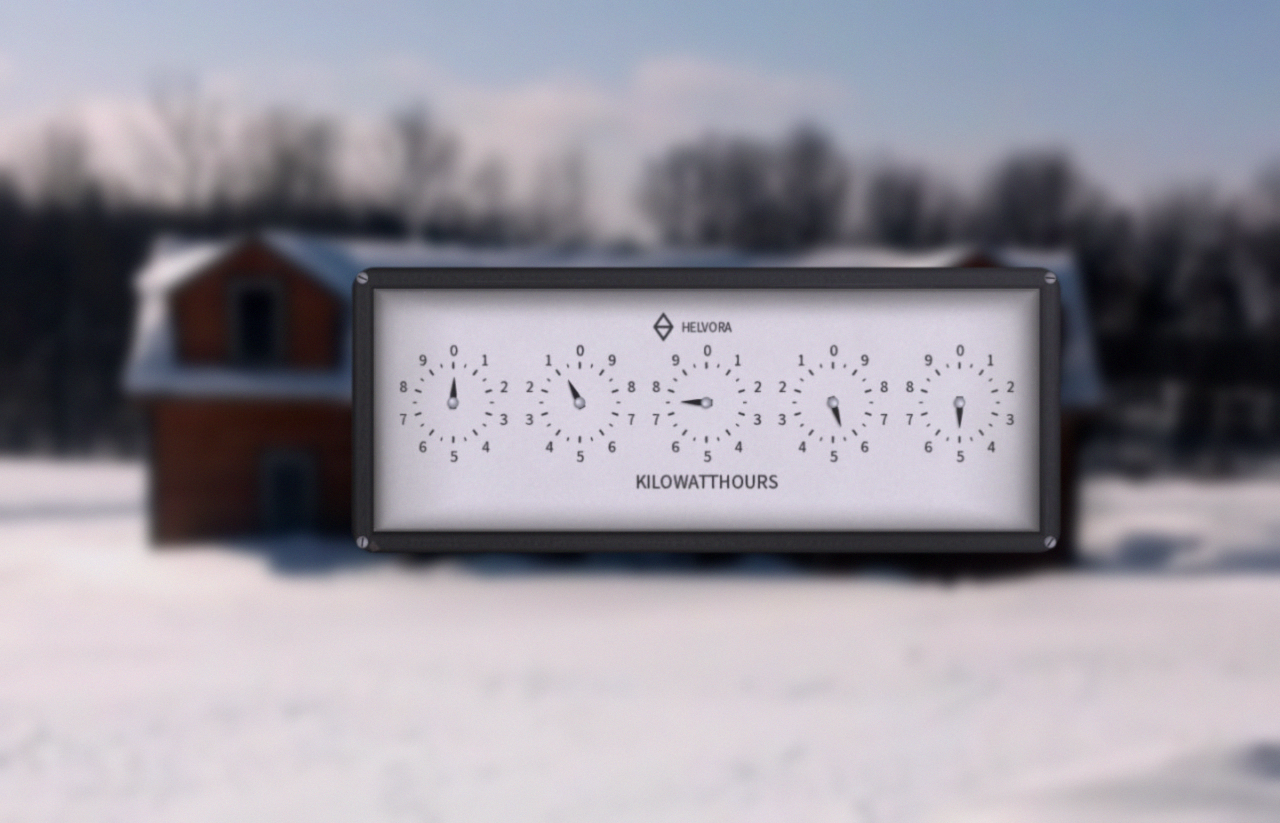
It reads value=755 unit=kWh
